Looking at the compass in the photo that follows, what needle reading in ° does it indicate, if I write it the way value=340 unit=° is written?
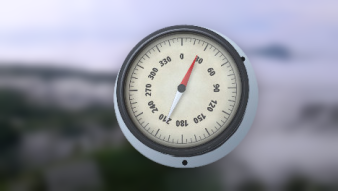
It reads value=25 unit=°
